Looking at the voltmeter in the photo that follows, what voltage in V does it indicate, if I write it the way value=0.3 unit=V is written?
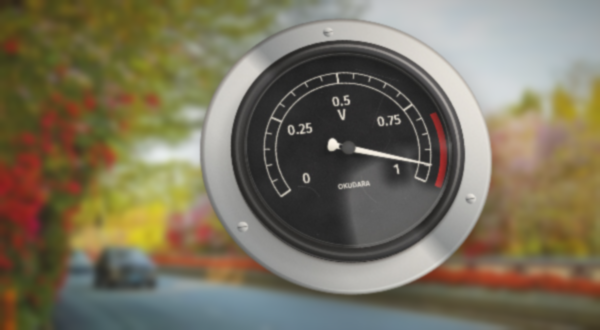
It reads value=0.95 unit=V
